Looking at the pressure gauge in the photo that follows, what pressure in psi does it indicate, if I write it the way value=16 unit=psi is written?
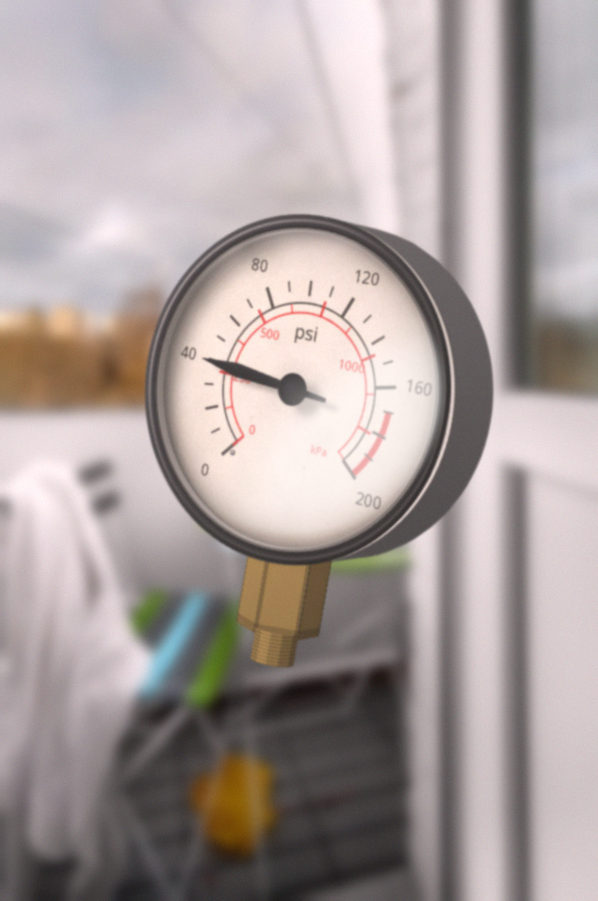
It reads value=40 unit=psi
